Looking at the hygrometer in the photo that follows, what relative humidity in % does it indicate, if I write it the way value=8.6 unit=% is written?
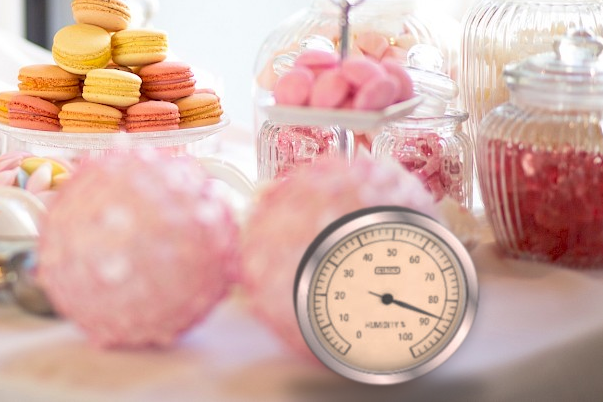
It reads value=86 unit=%
